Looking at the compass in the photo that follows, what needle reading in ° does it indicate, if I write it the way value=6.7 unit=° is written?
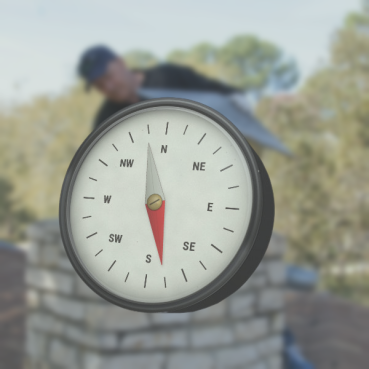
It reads value=165 unit=°
